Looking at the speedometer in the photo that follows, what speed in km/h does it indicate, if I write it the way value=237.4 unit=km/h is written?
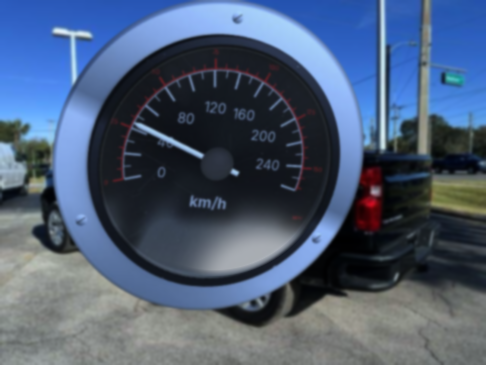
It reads value=45 unit=km/h
